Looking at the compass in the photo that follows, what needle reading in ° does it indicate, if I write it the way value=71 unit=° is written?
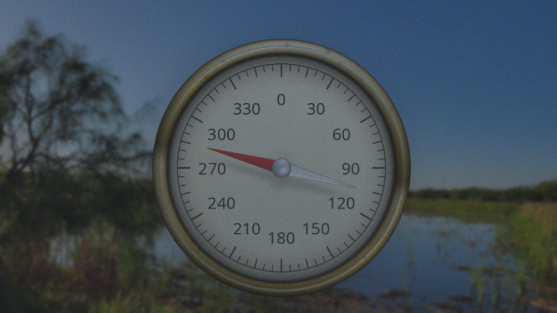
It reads value=285 unit=°
